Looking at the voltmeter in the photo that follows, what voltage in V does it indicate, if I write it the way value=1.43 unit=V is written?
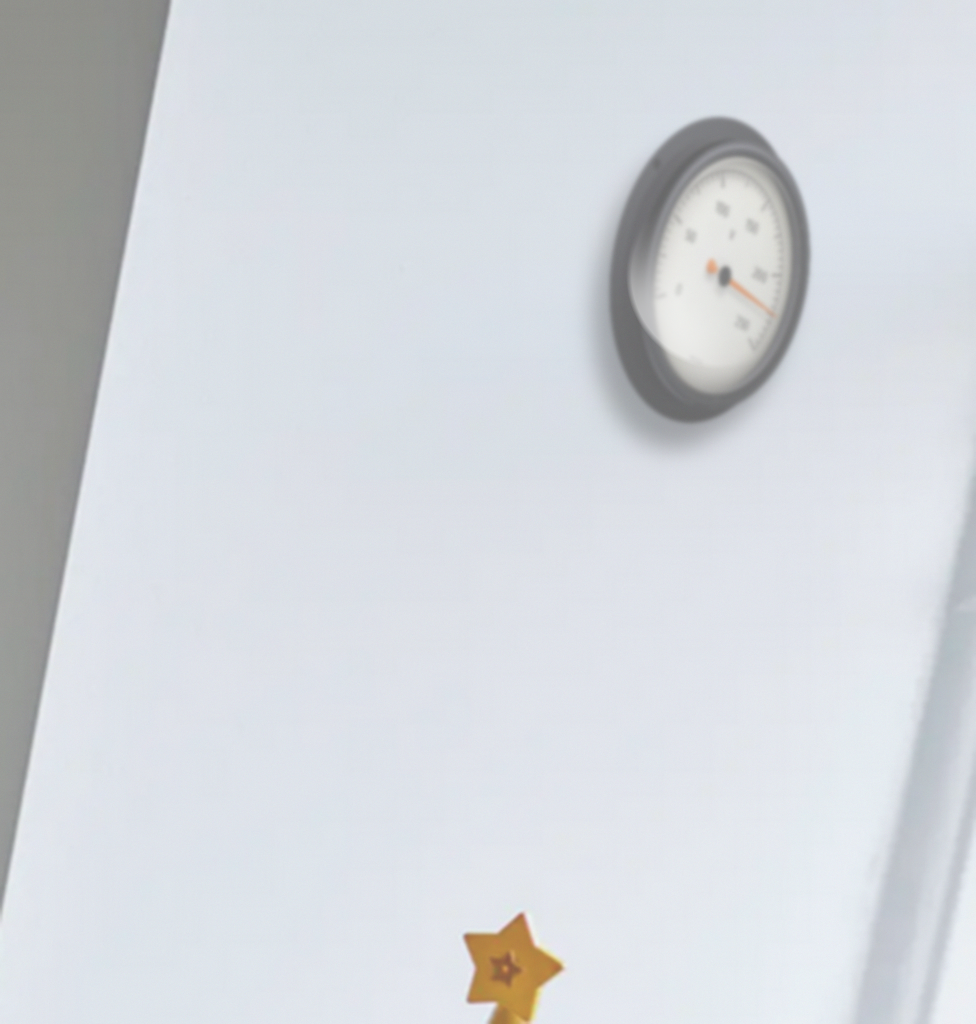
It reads value=225 unit=V
